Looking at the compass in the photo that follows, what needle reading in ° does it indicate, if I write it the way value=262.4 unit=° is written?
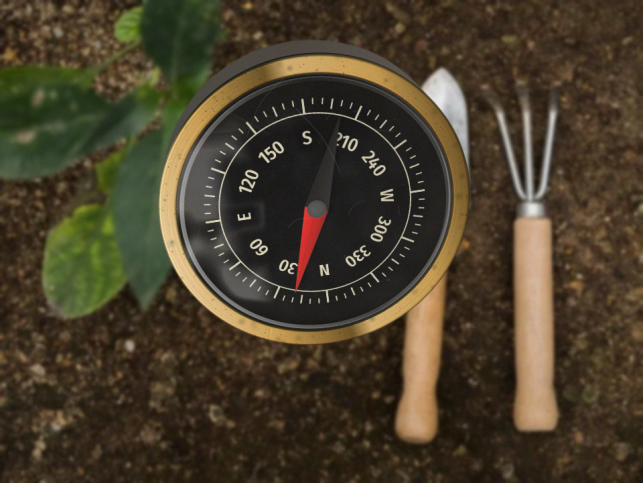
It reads value=20 unit=°
